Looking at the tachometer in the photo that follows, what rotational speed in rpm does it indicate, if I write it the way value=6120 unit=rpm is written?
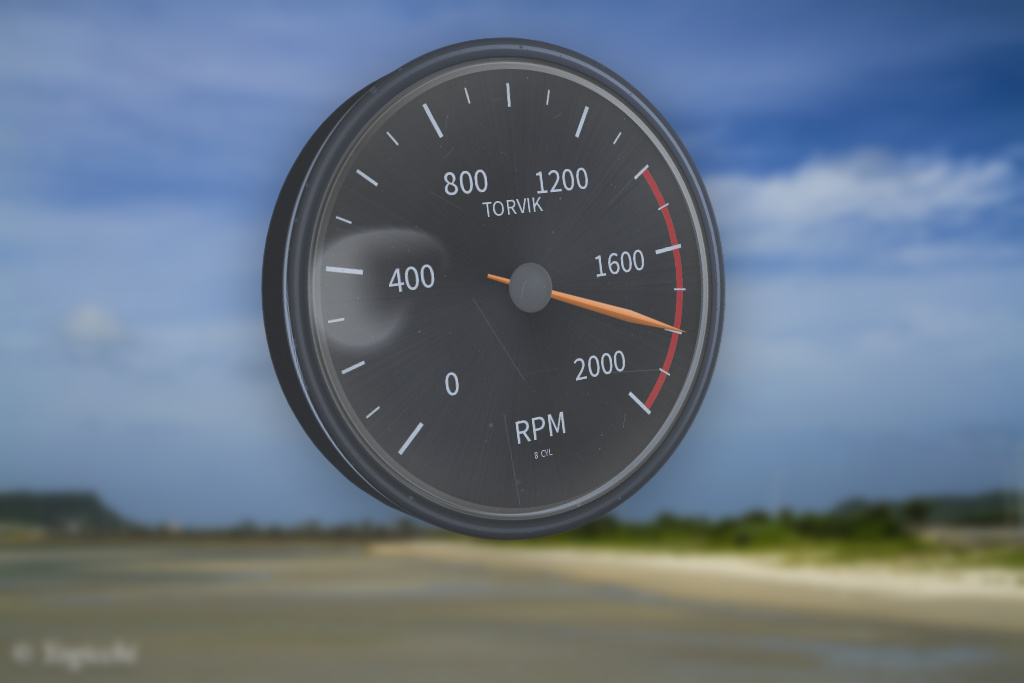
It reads value=1800 unit=rpm
